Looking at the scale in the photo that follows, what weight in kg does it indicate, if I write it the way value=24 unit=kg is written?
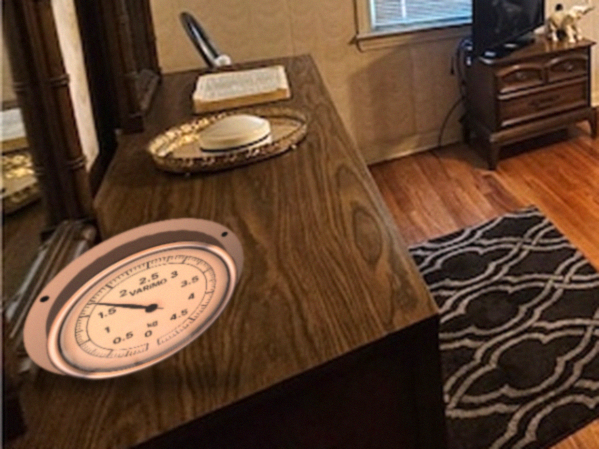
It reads value=1.75 unit=kg
